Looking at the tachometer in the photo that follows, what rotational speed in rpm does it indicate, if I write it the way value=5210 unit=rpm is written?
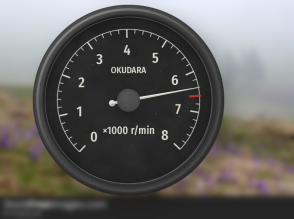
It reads value=6400 unit=rpm
